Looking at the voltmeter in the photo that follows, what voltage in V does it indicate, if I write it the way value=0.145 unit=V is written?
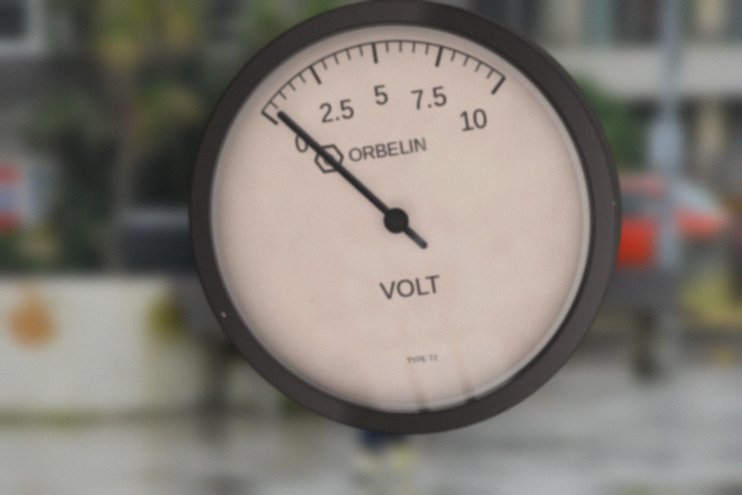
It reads value=0.5 unit=V
